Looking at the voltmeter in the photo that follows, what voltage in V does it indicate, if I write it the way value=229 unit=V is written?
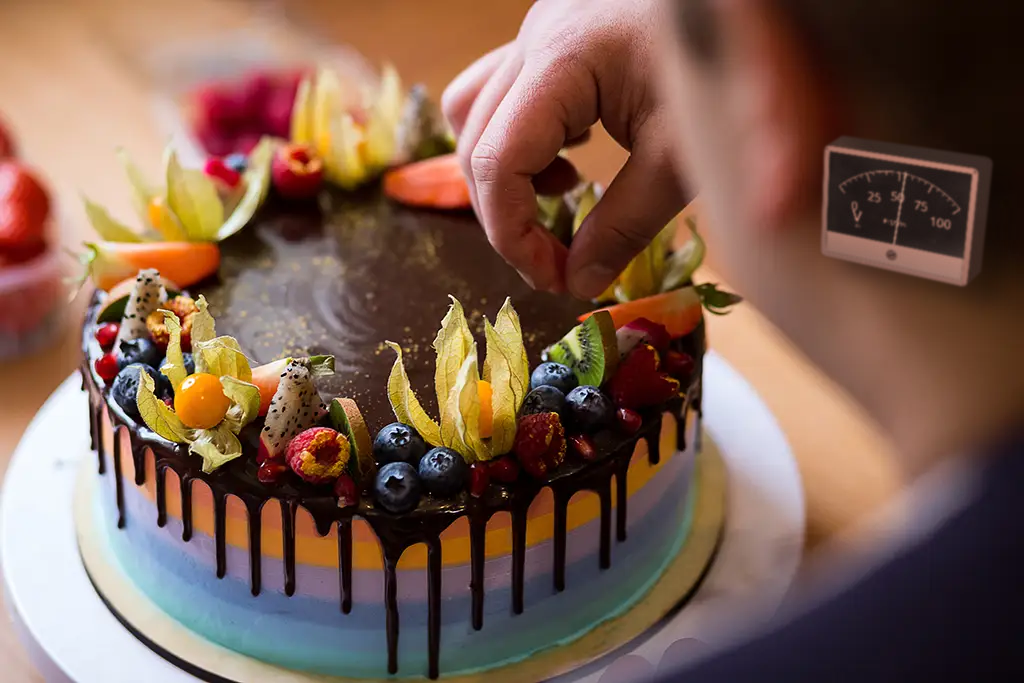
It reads value=55 unit=V
